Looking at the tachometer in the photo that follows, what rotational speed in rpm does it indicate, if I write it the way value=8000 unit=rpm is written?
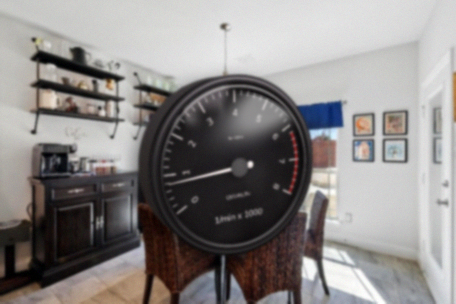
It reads value=800 unit=rpm
